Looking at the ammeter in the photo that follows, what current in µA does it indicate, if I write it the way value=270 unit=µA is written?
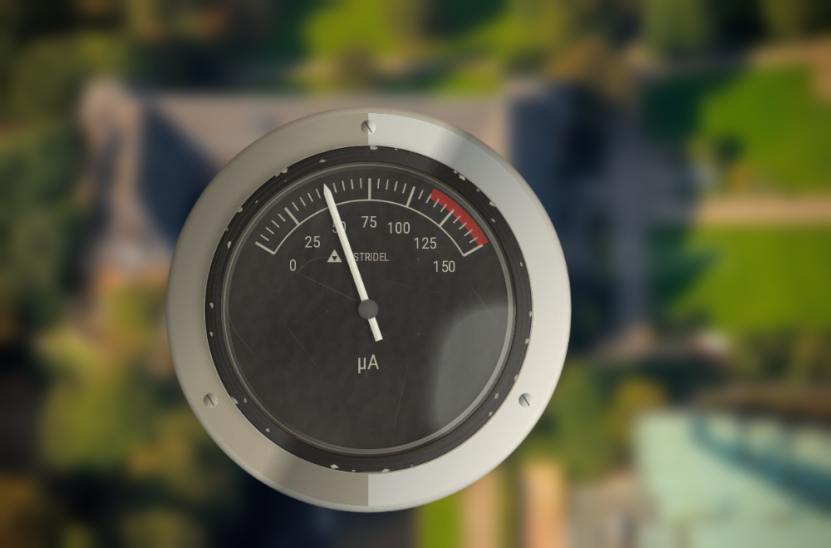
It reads value=50 unit=µA
